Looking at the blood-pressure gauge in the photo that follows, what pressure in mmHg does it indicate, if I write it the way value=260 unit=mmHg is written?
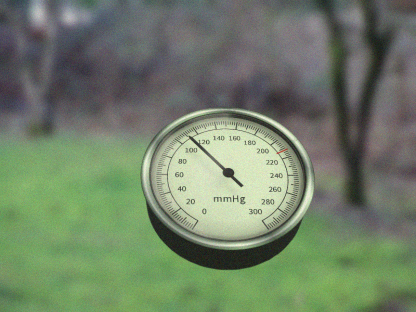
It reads value=110 unit=mmHg
